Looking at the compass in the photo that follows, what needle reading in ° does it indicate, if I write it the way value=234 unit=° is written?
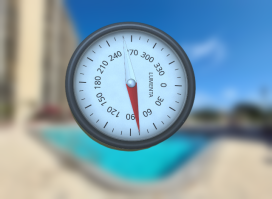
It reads value=80 unit=°
